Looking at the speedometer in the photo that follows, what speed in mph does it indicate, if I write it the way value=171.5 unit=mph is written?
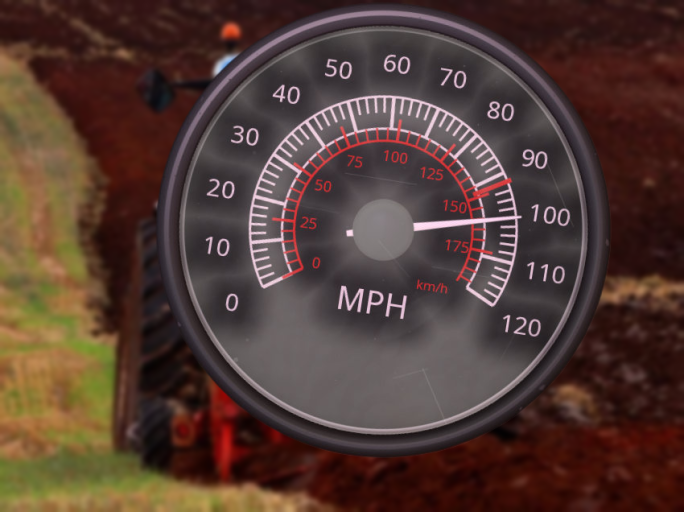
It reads value=100 unit=mph
